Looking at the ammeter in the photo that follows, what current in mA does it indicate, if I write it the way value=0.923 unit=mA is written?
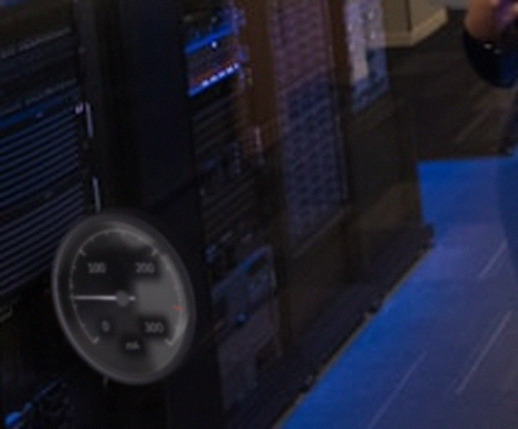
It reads value=50 unit=mA
